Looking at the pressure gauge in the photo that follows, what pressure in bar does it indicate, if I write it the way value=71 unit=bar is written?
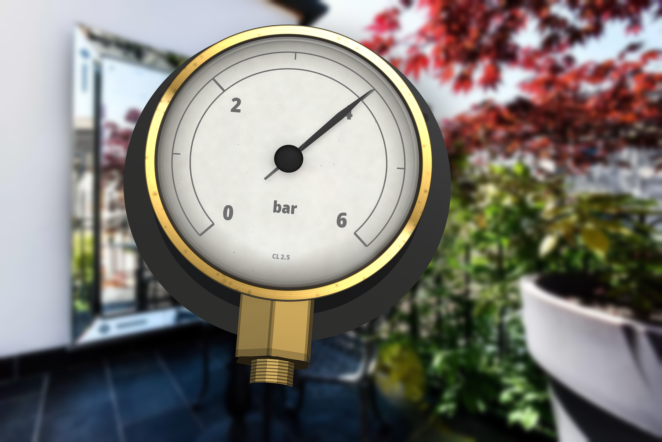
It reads value=4 unit=bar
